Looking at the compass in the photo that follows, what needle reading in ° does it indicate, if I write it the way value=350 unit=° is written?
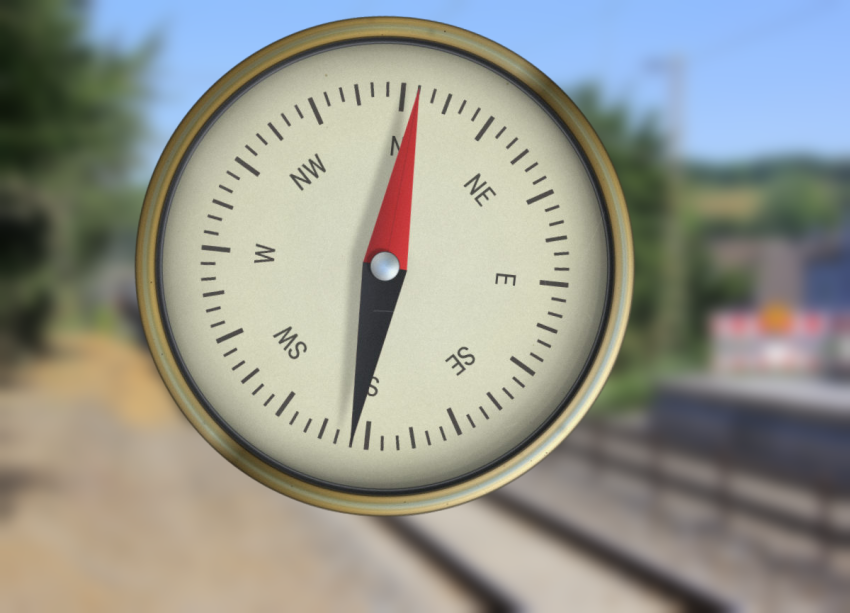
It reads value=5 unit=°
